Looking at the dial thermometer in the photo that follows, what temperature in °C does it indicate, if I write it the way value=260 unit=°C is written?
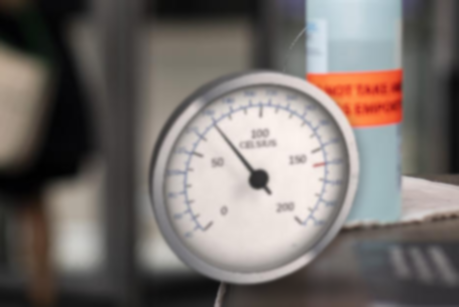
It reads value=70 unit=°C
